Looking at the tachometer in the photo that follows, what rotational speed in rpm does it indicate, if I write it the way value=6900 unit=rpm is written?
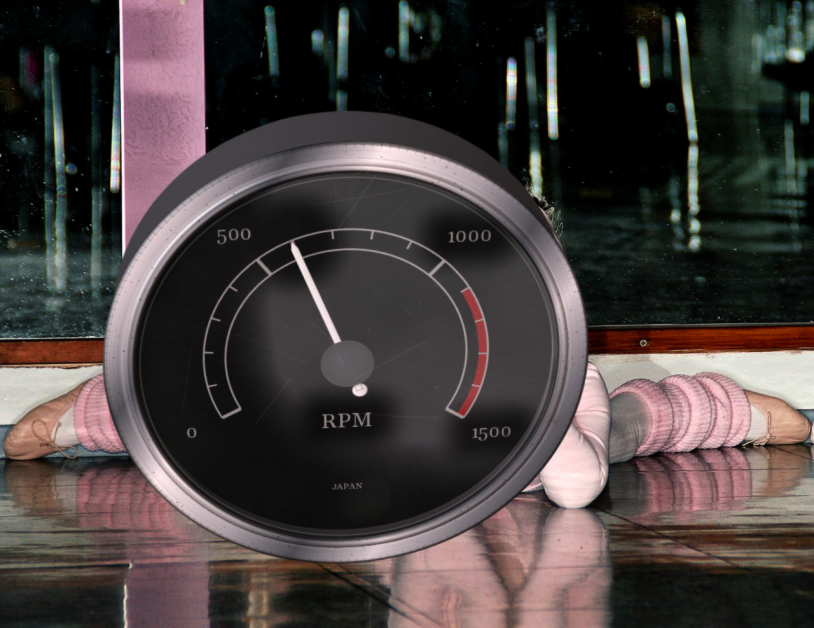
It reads value=600 unit=rpm
